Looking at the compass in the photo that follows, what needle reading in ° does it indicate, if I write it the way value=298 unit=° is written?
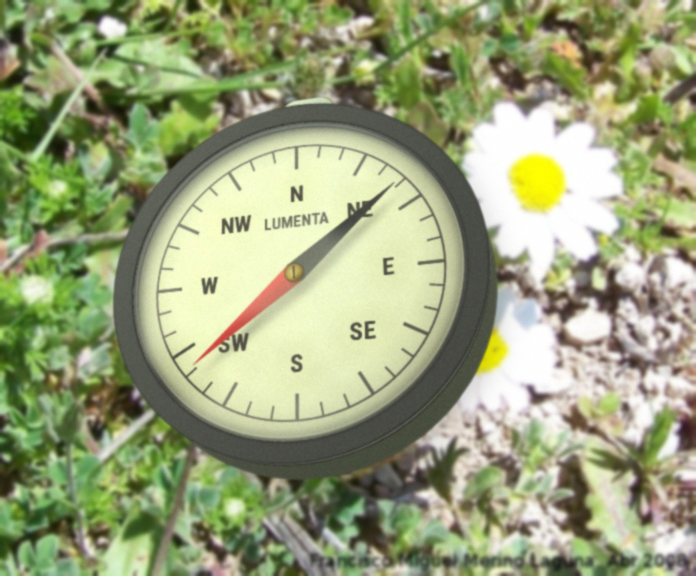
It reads value=230 unit=°
